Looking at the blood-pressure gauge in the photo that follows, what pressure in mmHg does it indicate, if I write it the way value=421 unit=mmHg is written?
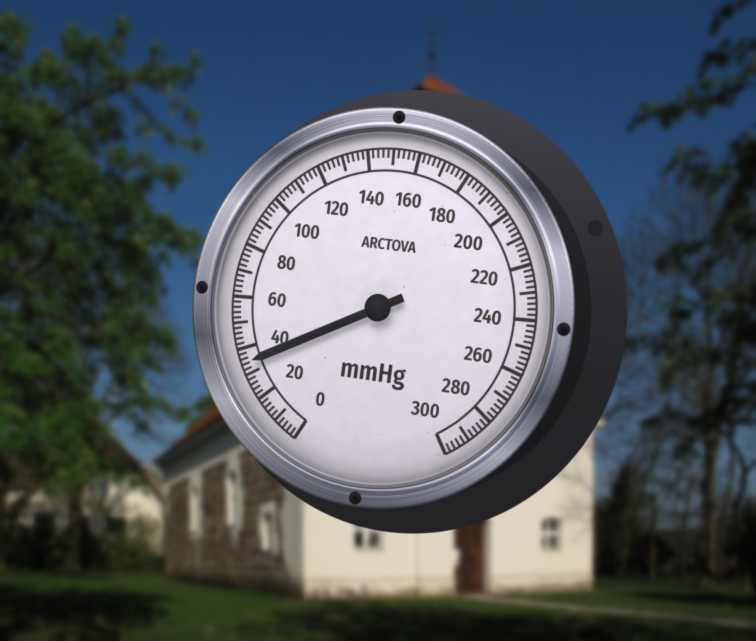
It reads value=34 unit=mmHg
